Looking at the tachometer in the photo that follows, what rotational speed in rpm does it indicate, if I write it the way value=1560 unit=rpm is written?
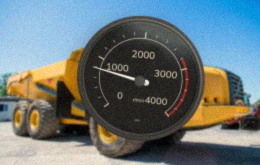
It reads value=800 unit=rpm
